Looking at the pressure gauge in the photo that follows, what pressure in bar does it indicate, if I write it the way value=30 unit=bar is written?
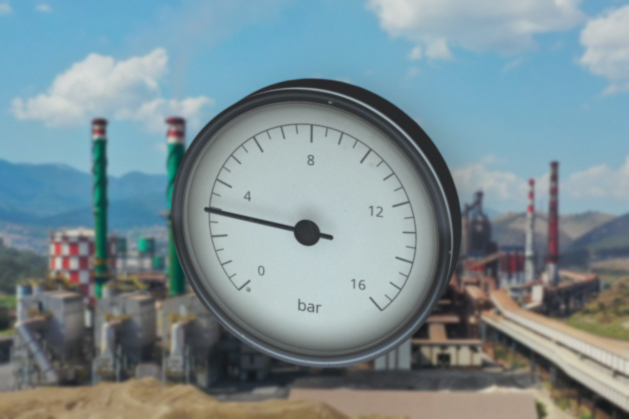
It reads value=3 unit=bar
